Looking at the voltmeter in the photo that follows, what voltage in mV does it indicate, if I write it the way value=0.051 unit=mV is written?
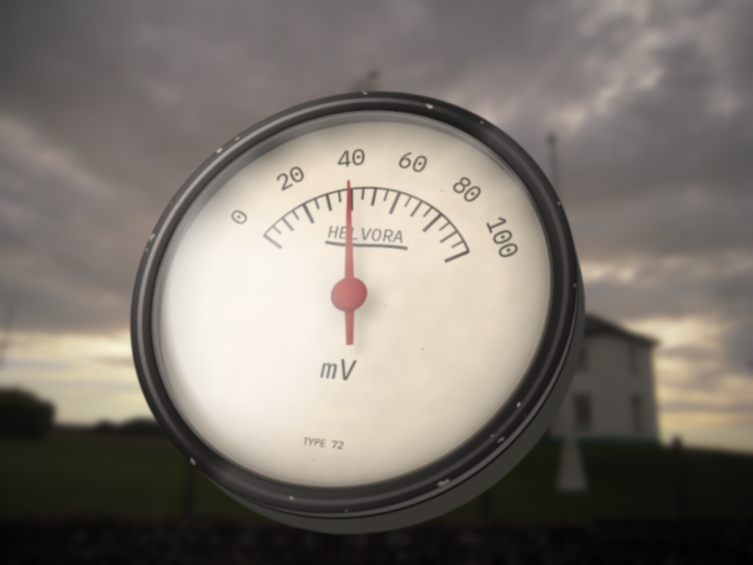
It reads value=40 unit=mV
